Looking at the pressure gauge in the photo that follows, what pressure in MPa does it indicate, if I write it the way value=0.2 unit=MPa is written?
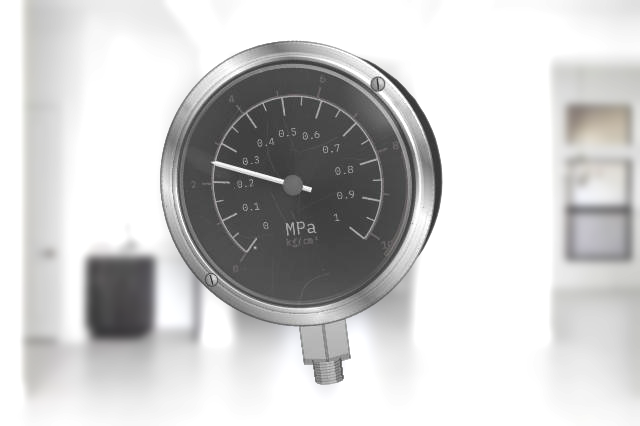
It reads value=0.25 unit=MPa
